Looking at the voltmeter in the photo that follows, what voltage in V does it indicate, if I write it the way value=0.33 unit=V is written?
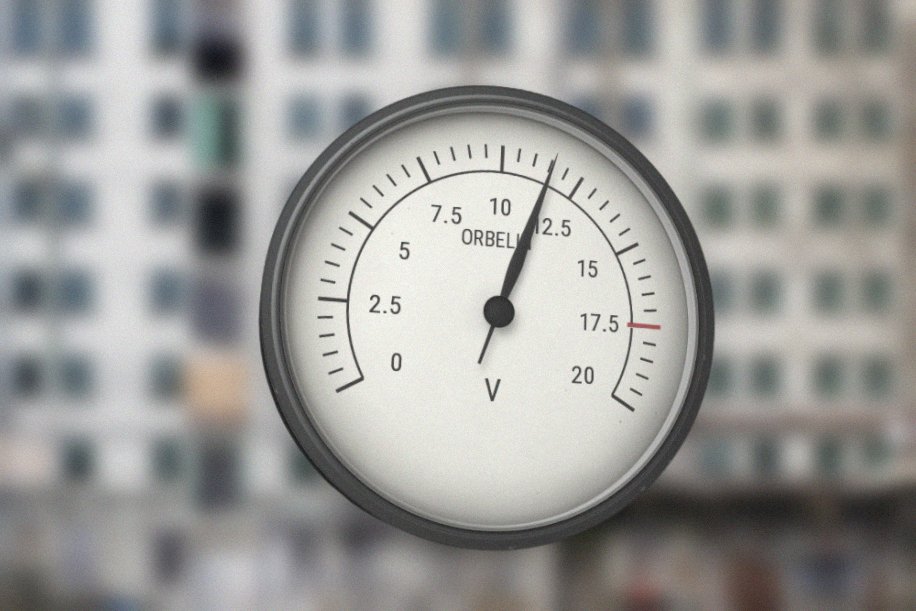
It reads value=11.5 unit=V
